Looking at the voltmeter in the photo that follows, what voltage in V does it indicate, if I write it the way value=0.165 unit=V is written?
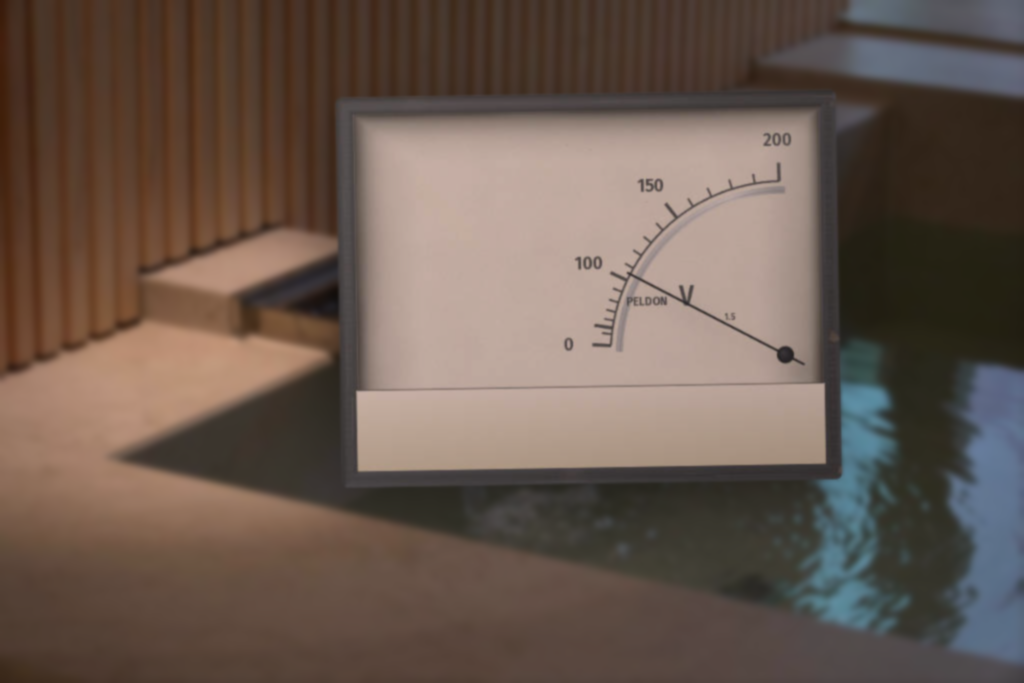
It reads value=105 unit=V
